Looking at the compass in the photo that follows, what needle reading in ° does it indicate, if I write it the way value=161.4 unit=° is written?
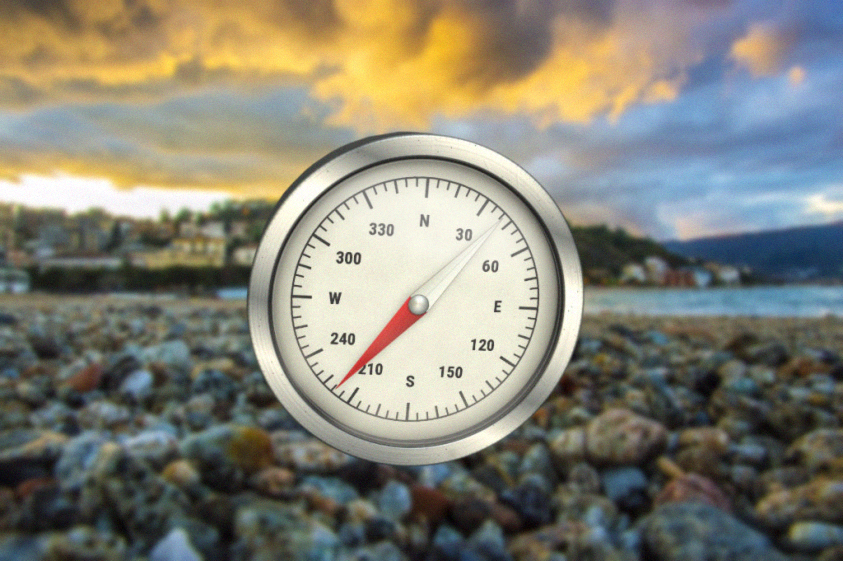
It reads value=220 unit=°
